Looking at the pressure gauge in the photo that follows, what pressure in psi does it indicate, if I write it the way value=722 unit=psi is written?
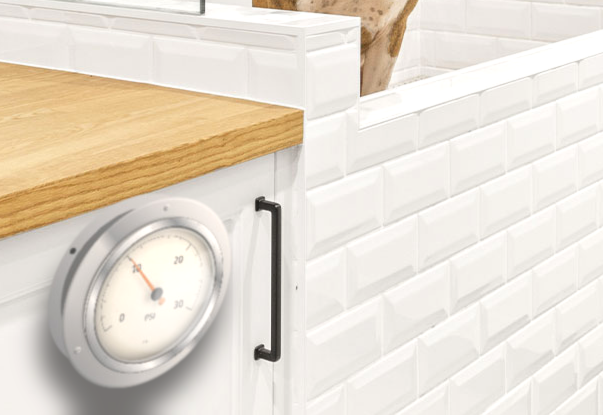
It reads value=10 unit=psi
